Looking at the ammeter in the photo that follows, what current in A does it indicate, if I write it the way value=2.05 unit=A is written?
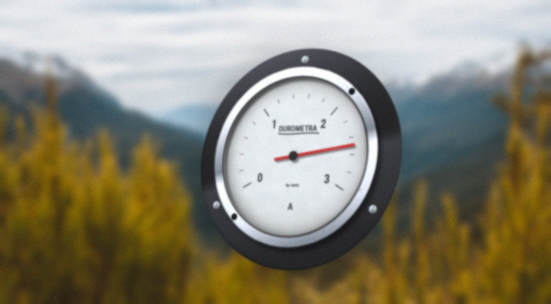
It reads value=2.5 unit=A
